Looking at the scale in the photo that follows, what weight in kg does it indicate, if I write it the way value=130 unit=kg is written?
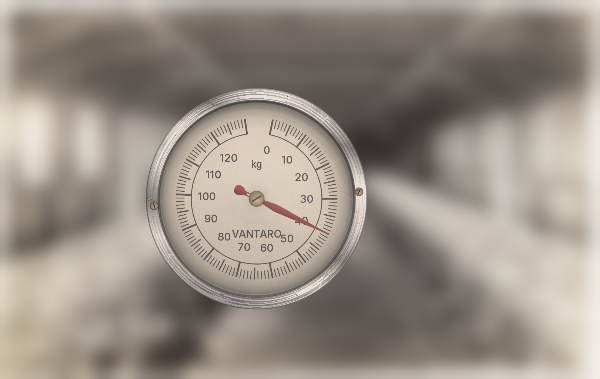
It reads value=40 unit=kg
